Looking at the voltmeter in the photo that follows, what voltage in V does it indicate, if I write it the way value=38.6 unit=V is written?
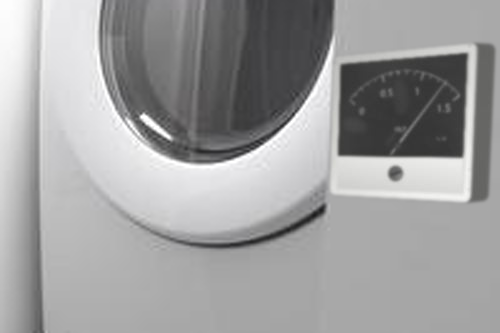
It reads value=1.3 unit=V
